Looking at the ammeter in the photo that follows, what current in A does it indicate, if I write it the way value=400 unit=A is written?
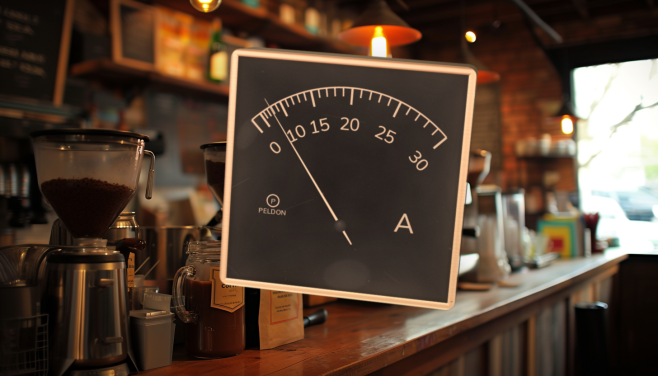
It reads value=8 unit=A
